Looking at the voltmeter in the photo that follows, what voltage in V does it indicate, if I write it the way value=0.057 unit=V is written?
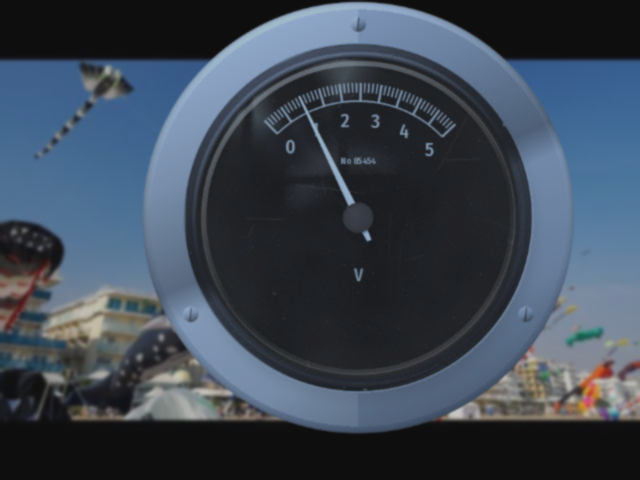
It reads value=1 unit=V
